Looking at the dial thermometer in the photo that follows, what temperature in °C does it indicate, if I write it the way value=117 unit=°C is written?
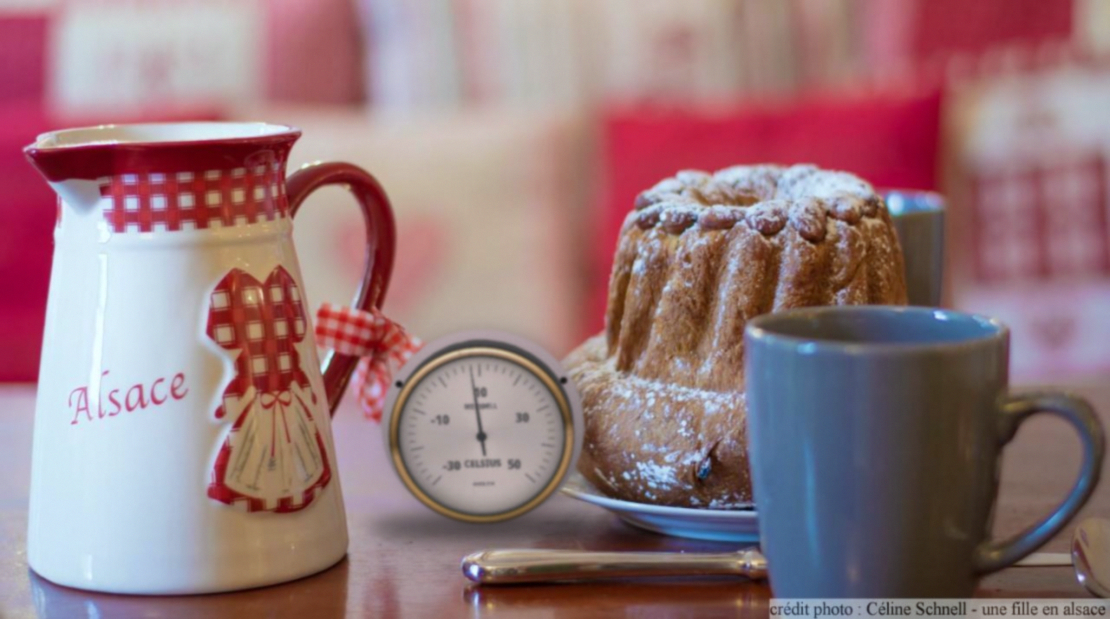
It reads value=8 unit=°C
